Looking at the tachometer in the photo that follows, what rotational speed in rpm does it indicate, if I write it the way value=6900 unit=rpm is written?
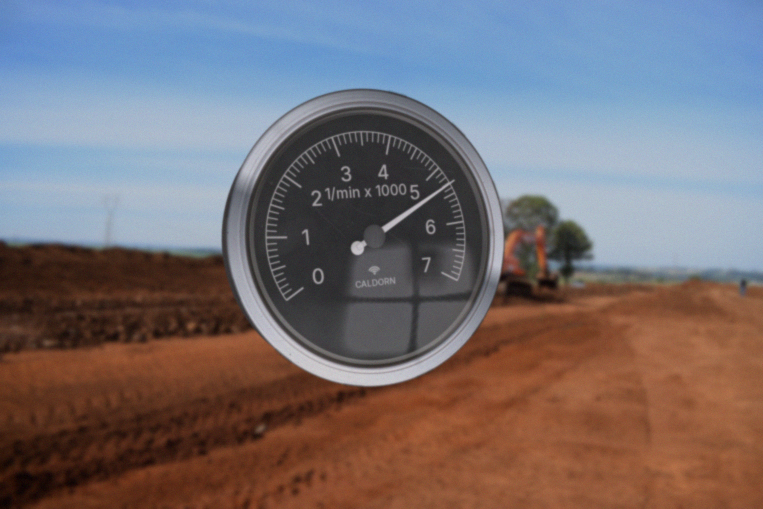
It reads value=5300 unit=rpm
